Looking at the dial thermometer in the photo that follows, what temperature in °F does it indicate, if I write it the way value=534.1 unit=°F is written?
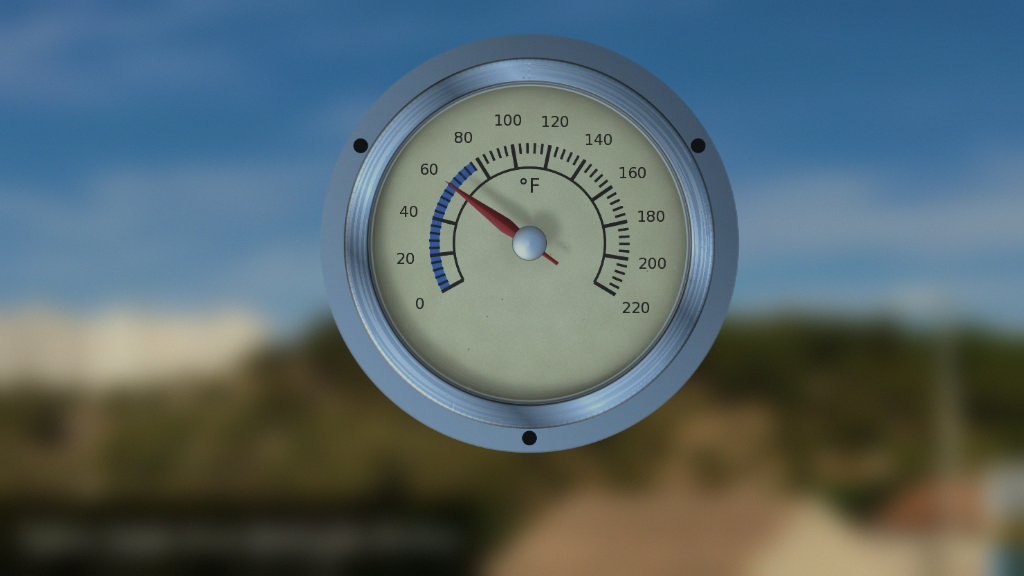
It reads value=60 unit=°F
